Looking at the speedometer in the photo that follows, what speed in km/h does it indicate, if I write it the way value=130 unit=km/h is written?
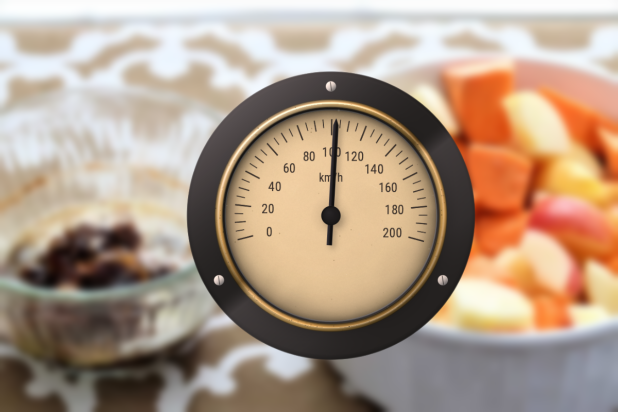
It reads value=102.5 unit=km/h
